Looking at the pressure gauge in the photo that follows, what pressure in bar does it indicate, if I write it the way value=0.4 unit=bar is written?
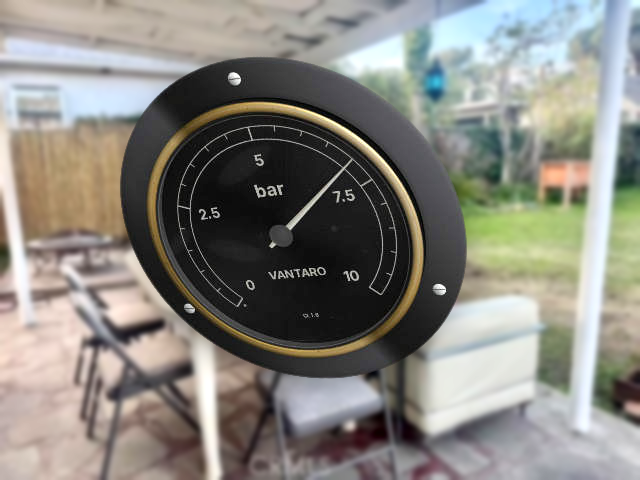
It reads value=7 unit=bar
